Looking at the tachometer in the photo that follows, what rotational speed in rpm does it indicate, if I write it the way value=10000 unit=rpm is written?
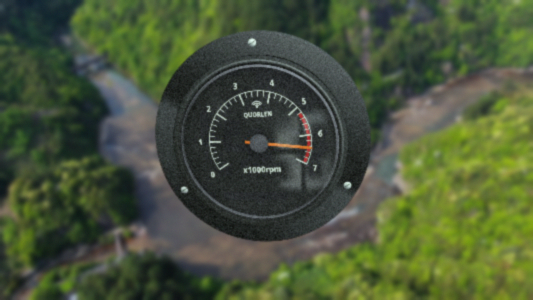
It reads value=6400 unit=rpm
